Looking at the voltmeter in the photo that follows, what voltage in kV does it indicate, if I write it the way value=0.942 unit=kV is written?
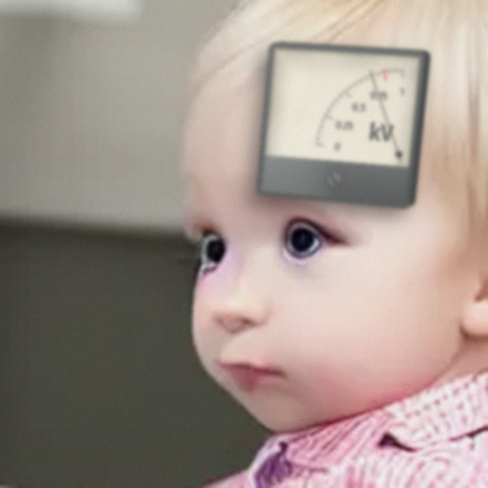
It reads value=0.75 unit=kV
